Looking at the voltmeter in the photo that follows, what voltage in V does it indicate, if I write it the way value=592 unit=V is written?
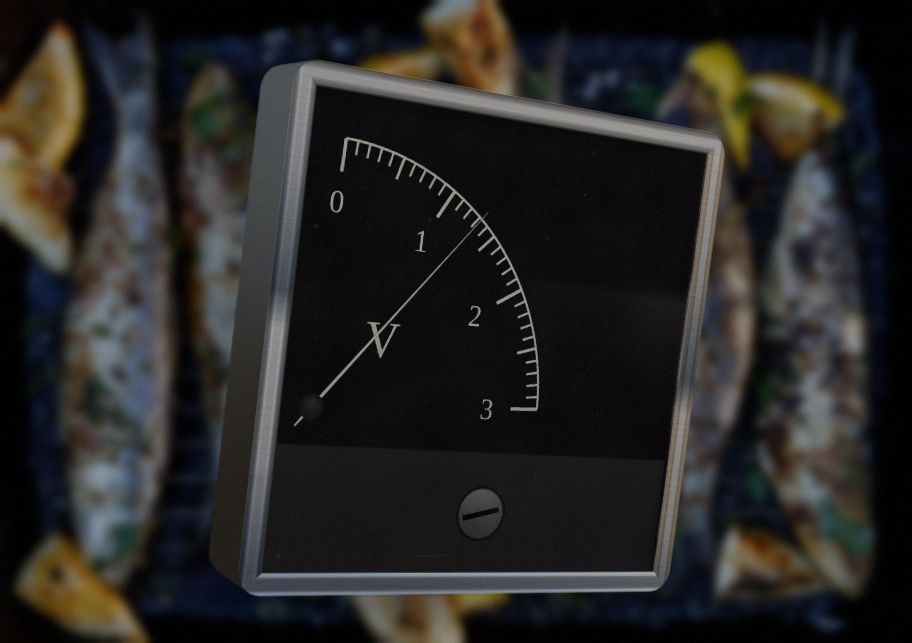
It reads value=1.3 unit=V
